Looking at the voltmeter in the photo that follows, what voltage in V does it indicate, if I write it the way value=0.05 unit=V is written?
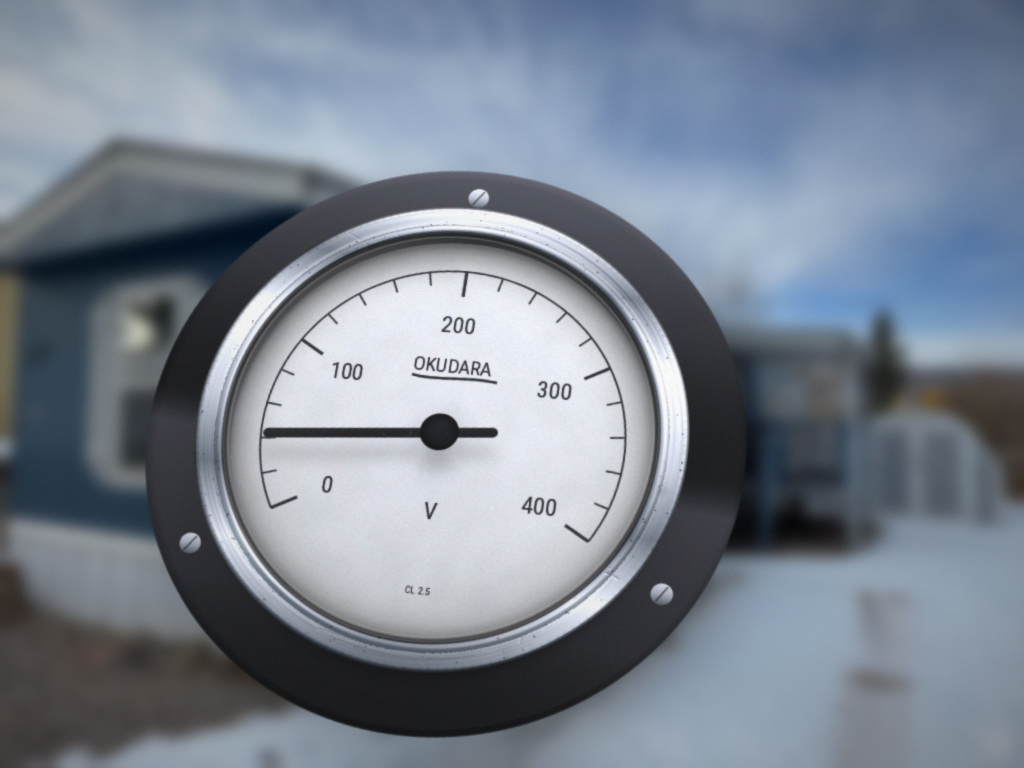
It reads value=40 unit=V
